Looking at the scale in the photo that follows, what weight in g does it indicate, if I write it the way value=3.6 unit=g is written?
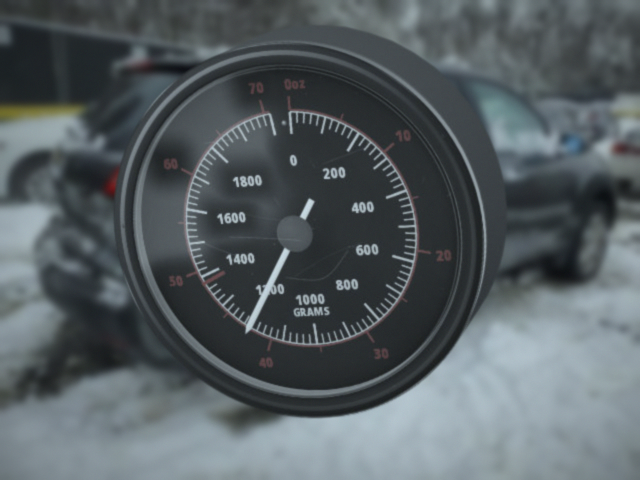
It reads value=1200 unit=g
